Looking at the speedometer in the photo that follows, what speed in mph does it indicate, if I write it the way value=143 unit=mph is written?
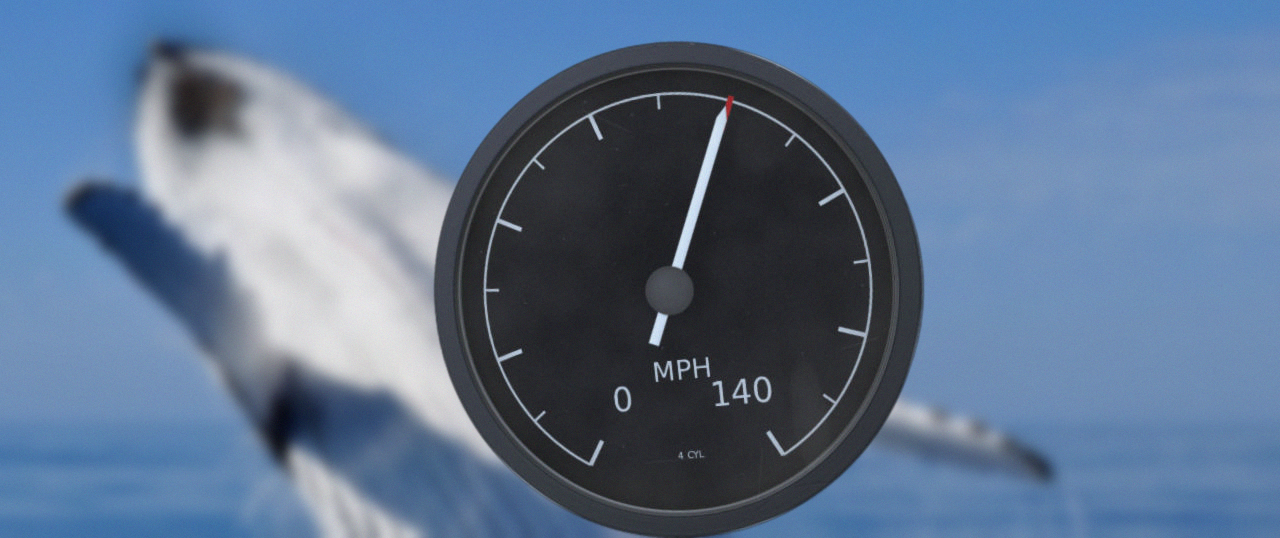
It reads value=80 unit=mph
